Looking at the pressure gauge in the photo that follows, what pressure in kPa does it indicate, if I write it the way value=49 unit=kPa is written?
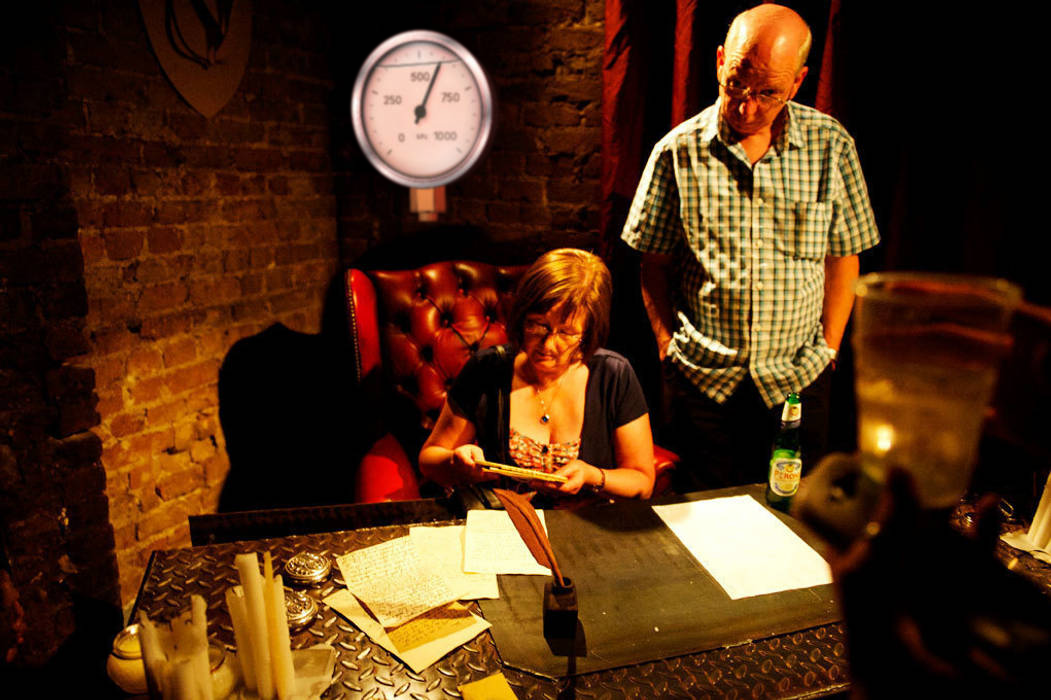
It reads value=600 unit=kPa
